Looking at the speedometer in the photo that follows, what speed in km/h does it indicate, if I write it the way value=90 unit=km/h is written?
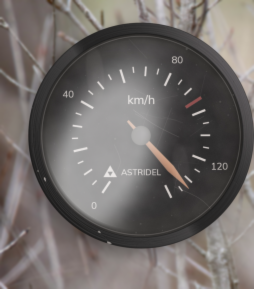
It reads value=132.5 unit=km/h
